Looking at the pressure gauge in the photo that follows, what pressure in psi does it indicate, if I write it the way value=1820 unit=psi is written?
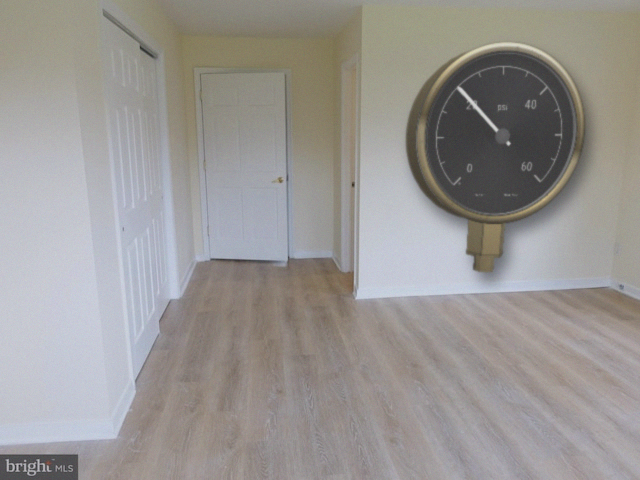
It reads value=20 unit=psi
